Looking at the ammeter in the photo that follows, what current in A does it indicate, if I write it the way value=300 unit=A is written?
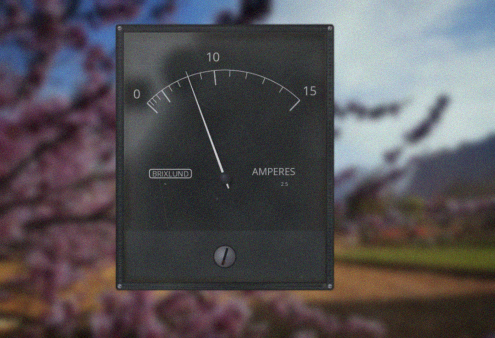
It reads value=8 unit=A
